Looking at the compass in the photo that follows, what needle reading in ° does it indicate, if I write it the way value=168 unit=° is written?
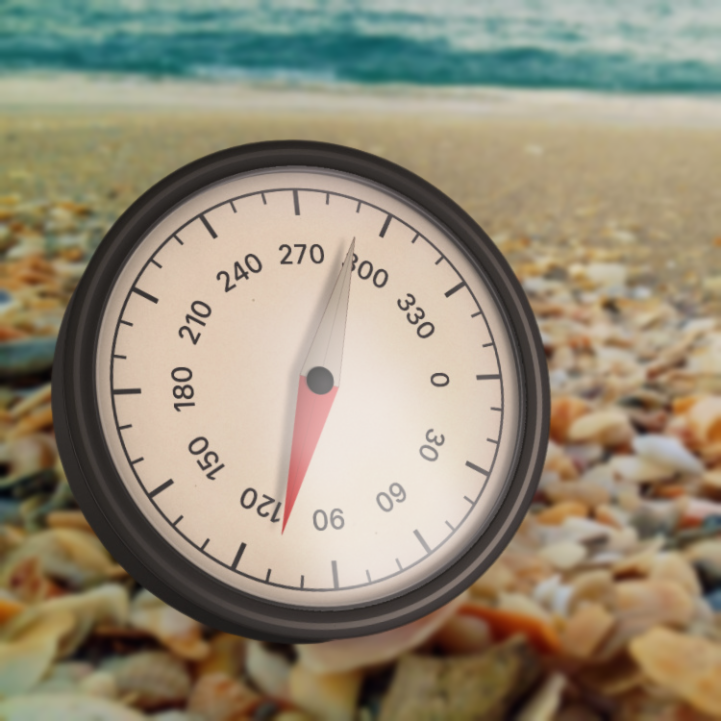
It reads value=110 unit=°
